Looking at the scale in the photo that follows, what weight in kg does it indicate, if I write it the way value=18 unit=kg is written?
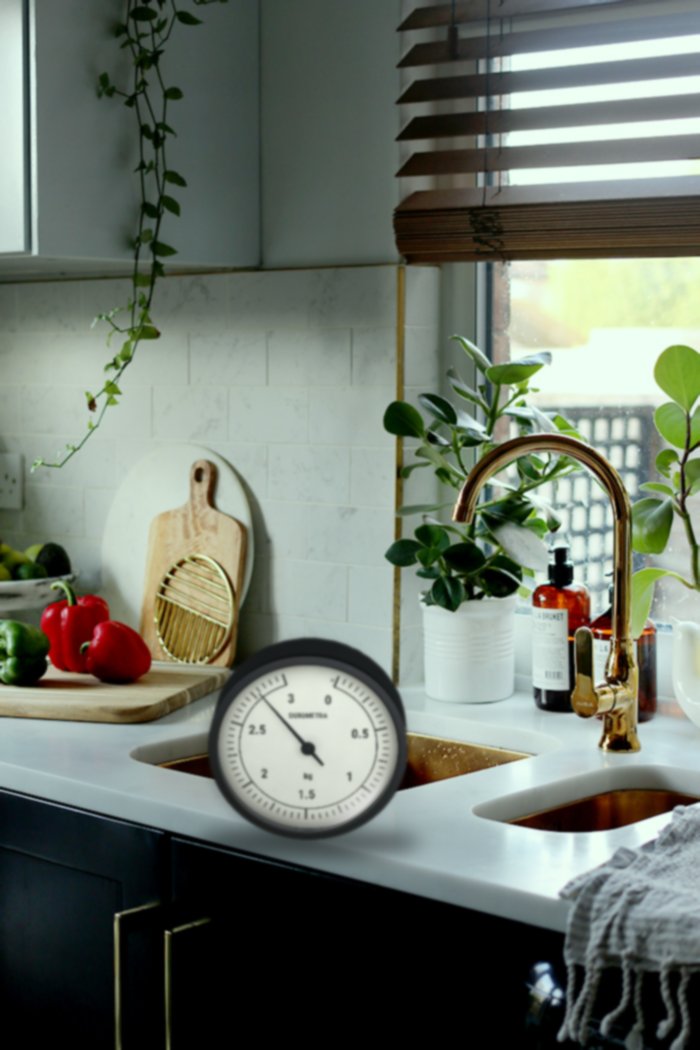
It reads value=2.8 unit=kg
